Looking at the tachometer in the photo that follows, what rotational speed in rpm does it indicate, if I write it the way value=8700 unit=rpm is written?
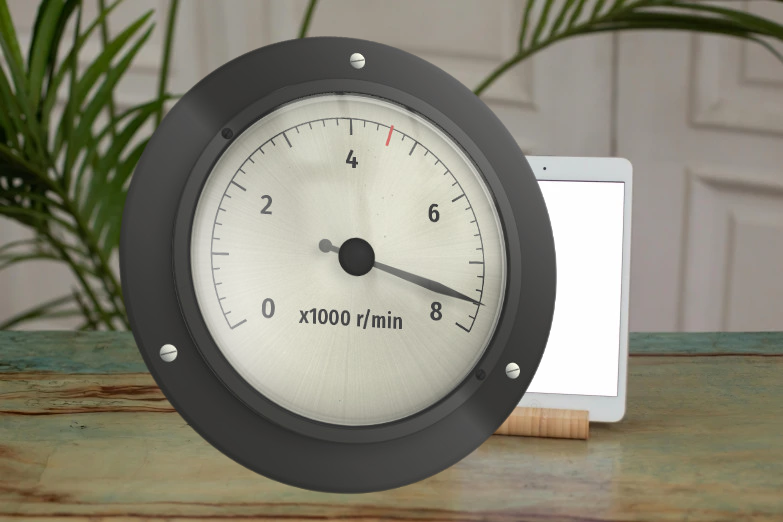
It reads value=7600 unit=rpm
